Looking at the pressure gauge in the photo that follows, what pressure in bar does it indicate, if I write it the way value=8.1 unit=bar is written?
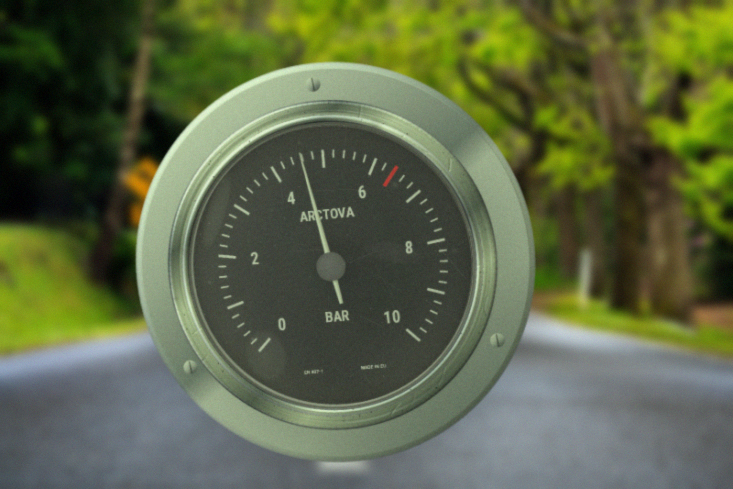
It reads value=4.6 unit=bar
